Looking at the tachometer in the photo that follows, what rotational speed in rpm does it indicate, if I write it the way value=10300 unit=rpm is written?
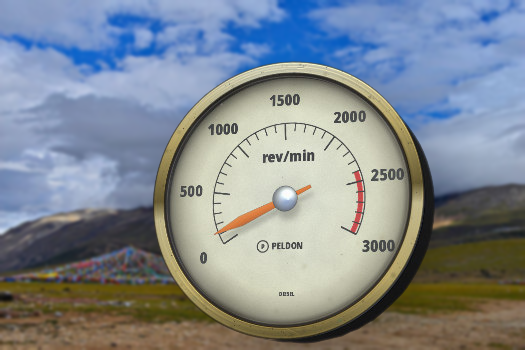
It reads value=100 unit=rpm
